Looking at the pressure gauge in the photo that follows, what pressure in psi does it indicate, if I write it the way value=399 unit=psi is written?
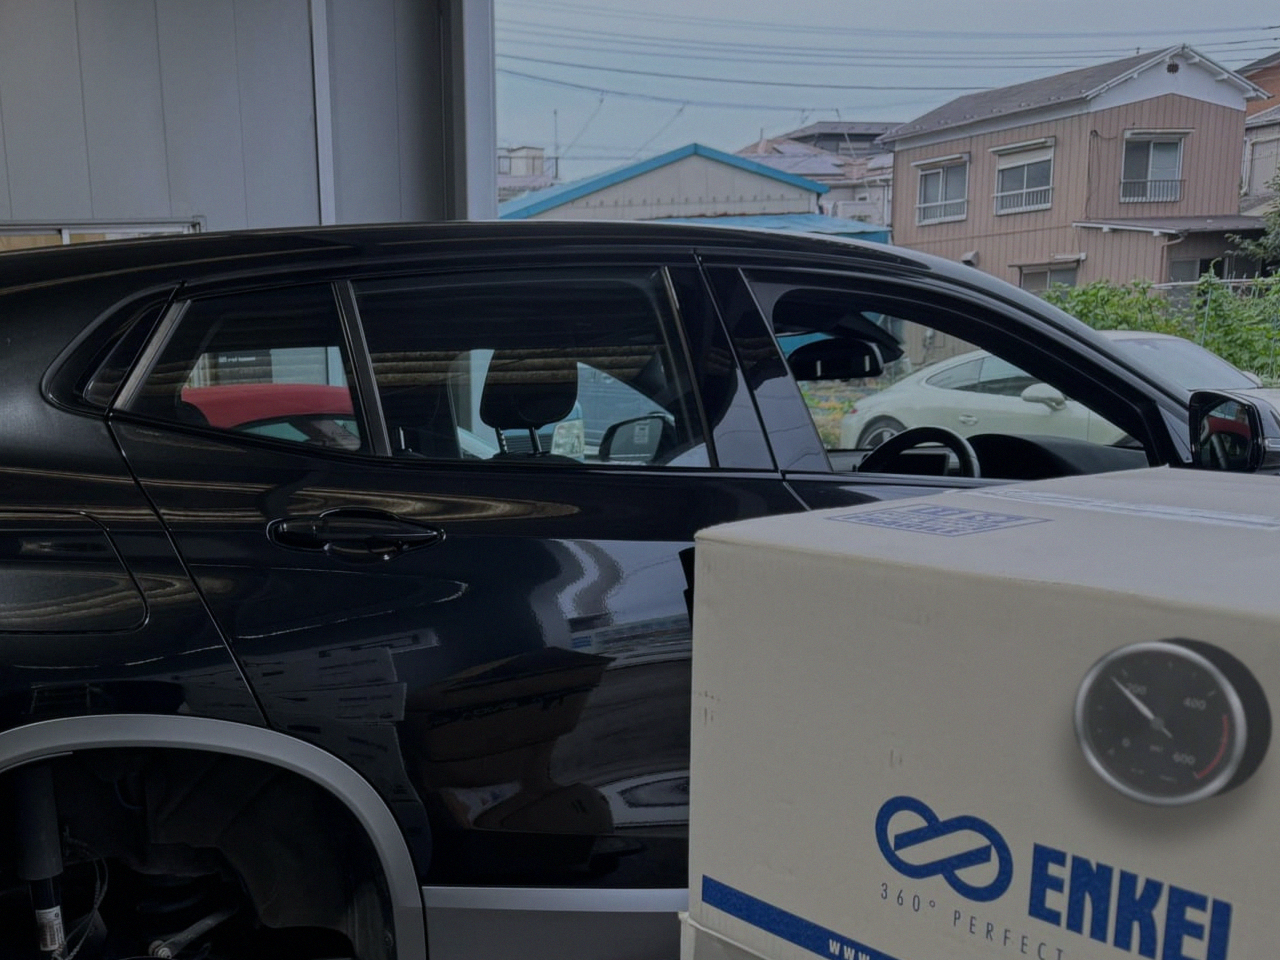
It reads value=175 unit=psi
